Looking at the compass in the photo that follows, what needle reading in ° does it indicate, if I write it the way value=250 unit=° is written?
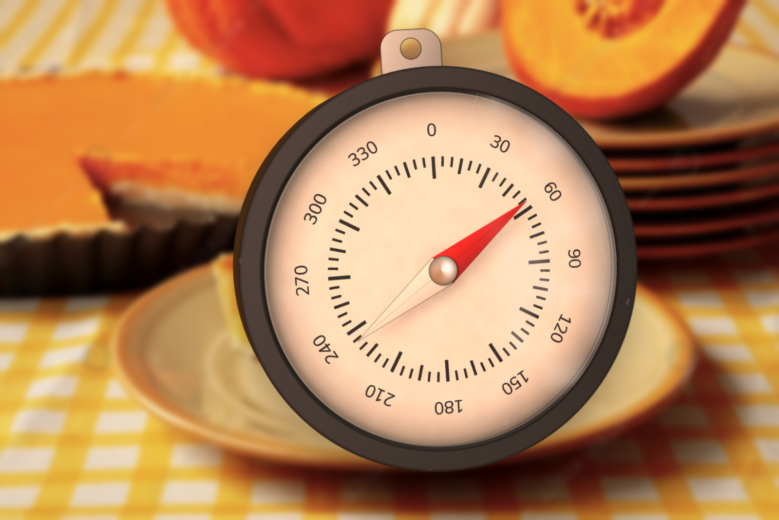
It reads value=55 unit=°
